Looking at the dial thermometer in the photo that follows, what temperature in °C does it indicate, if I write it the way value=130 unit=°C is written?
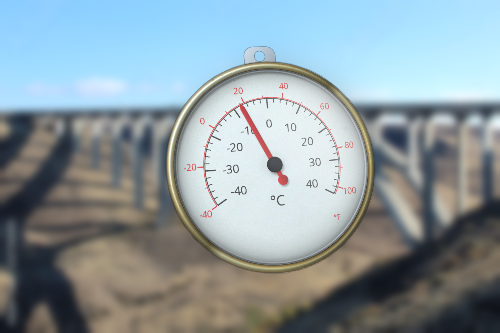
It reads value=-8 unit=°C
